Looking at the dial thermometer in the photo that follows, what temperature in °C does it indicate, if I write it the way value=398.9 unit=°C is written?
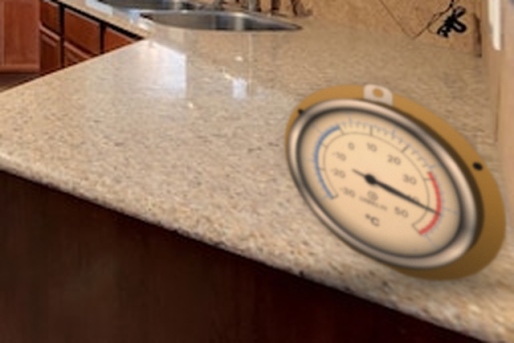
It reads value=40 unit=°C
